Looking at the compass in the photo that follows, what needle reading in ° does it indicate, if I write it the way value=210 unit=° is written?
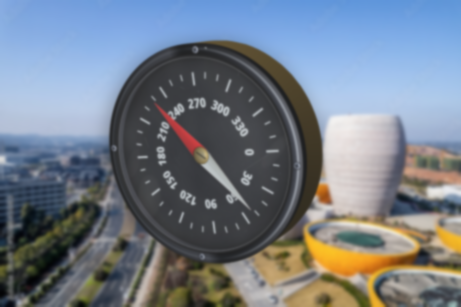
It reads value=230 unit=°
